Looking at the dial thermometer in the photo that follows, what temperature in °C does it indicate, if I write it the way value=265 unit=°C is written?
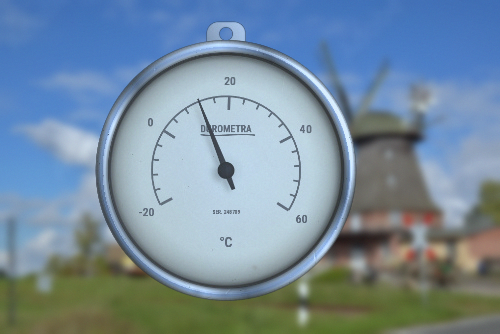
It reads value=12 unit=°C
